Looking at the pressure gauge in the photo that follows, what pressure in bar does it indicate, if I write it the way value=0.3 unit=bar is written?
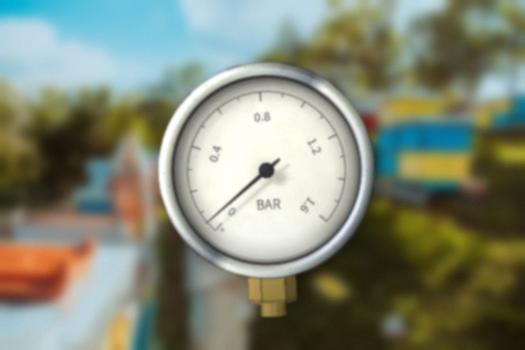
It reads value=0.05 unit=bar
